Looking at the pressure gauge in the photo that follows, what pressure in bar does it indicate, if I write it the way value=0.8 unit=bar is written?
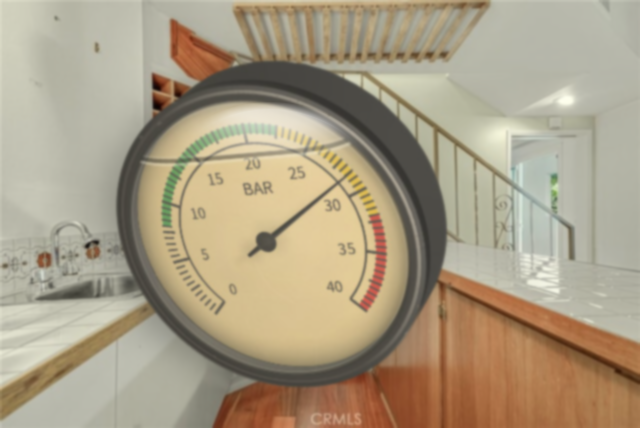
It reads value=28.5 unit=bar
